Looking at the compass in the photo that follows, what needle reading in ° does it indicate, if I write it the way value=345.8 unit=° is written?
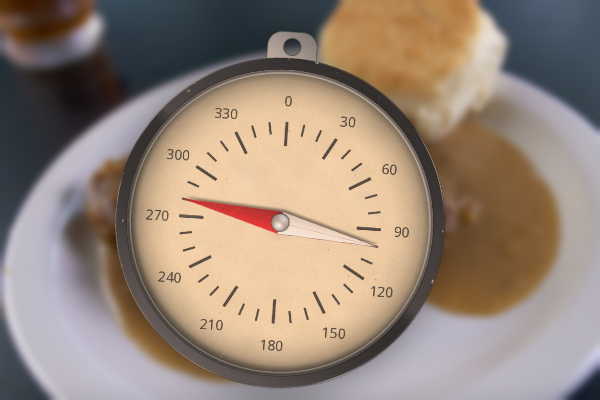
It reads value=280 unit=°
